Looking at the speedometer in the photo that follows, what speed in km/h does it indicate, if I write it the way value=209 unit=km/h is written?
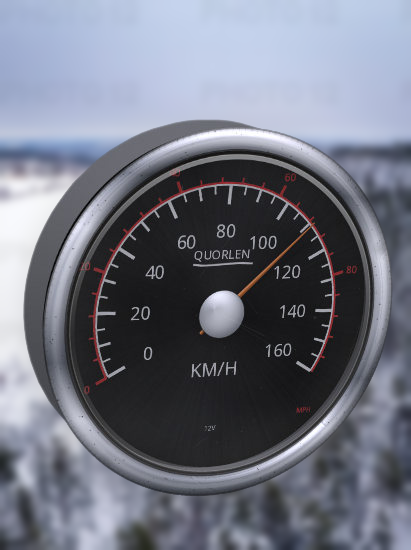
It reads value=110 unit=km/h
